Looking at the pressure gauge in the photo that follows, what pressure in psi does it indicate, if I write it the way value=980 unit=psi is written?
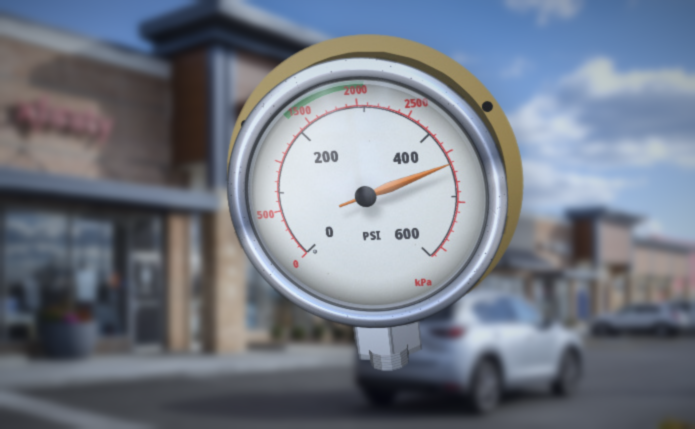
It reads value=450 unit=psi
